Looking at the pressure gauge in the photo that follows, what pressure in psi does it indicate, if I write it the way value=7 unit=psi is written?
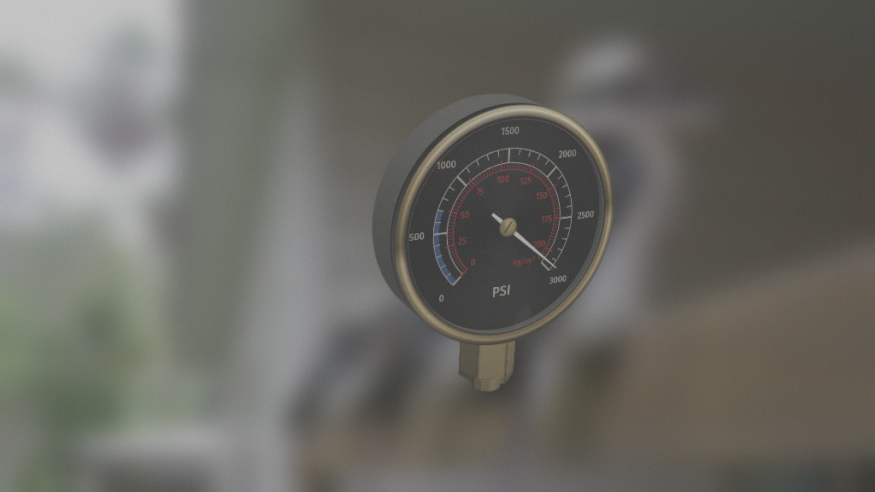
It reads value=2950 unit=psi
